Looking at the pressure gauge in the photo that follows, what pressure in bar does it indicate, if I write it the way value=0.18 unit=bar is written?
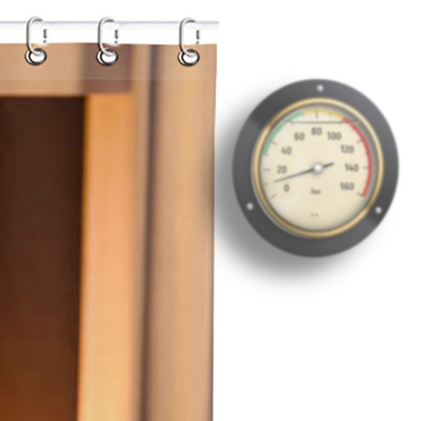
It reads value=10 unit=bar
